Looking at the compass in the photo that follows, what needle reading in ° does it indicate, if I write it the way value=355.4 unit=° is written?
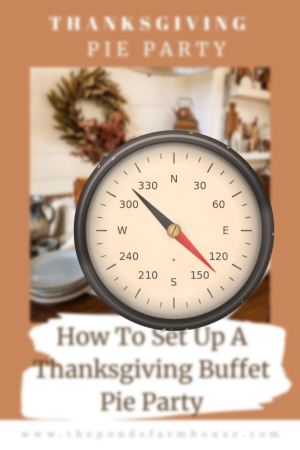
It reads value=135 unit=°
